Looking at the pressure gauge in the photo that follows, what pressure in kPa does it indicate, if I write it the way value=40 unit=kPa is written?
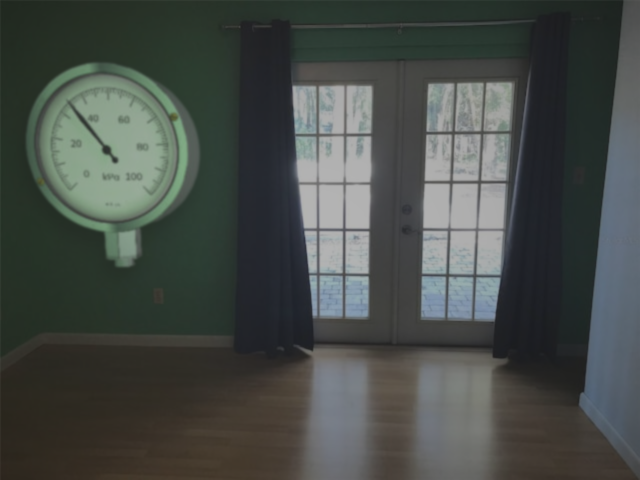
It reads value=35 unit=kPa
